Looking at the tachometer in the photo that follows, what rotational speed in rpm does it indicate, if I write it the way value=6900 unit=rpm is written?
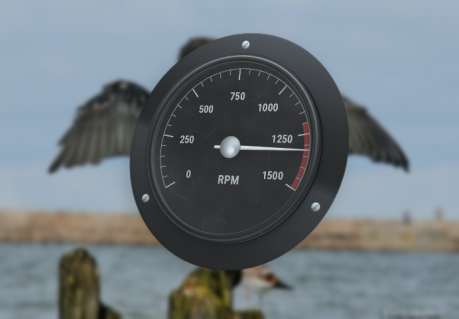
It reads value=1325 unit=rpm
